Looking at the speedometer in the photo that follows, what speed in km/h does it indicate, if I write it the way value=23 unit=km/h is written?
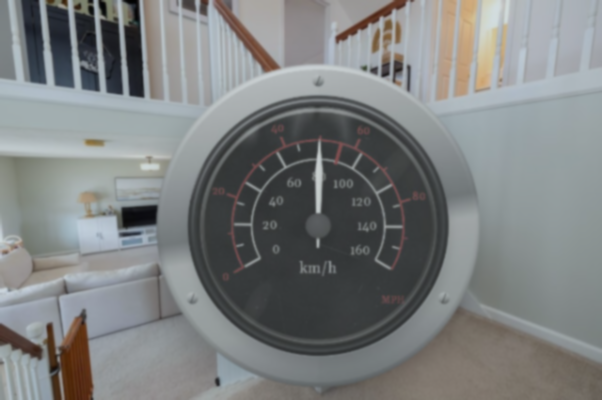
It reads value=80 unit=km/h
